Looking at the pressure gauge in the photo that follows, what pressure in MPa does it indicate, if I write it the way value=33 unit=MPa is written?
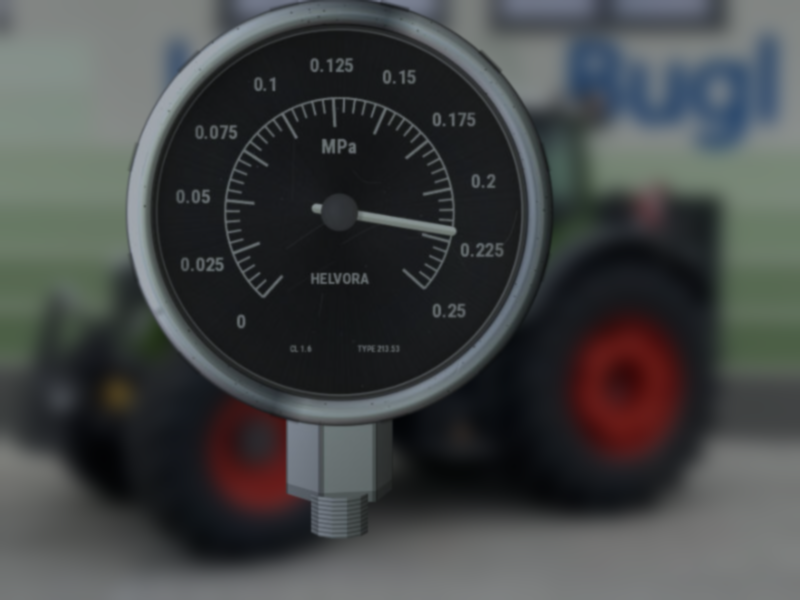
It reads value=0.22 unit=MPa
